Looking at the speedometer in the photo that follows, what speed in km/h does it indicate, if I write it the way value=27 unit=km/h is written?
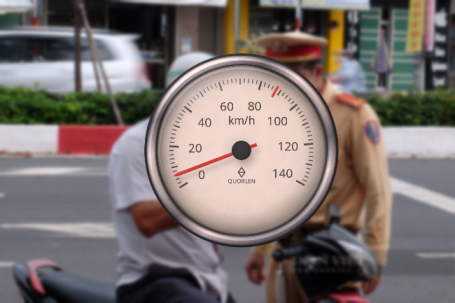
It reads value=6 unit=km/h
